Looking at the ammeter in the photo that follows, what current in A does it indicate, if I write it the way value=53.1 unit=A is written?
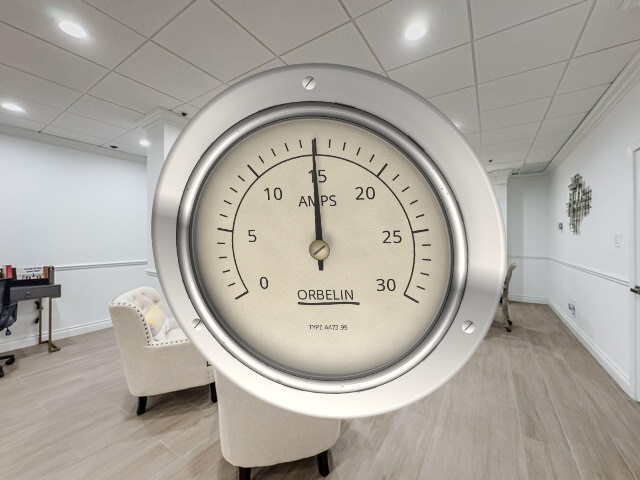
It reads value=15 unit=A
